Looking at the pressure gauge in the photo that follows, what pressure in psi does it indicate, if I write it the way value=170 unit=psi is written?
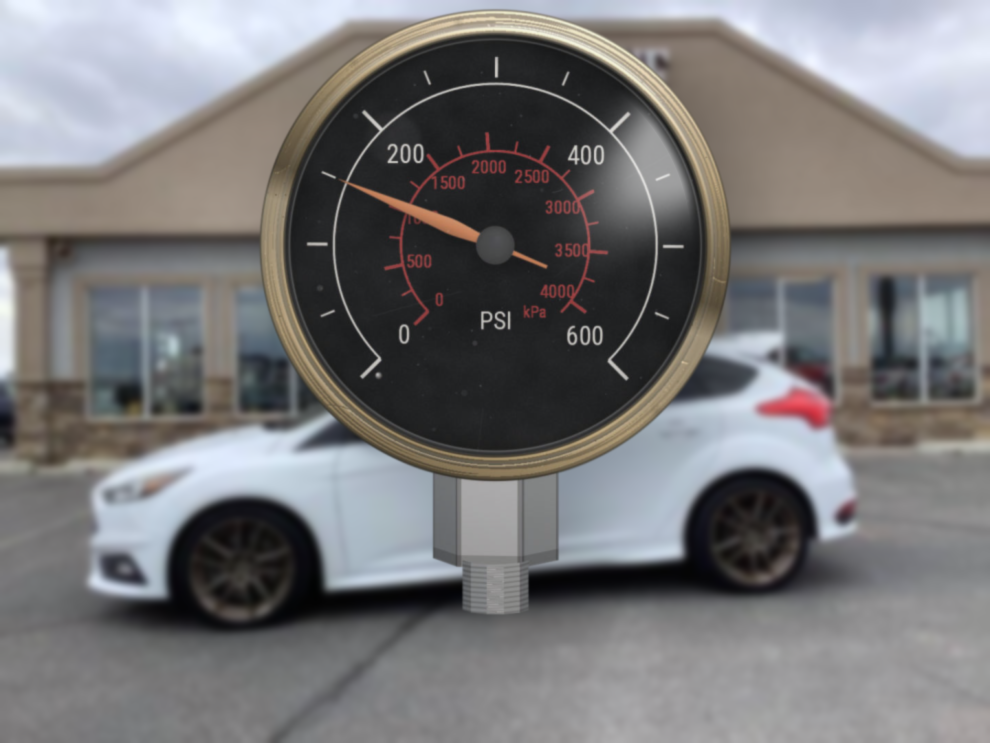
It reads value=150 unit=psi
